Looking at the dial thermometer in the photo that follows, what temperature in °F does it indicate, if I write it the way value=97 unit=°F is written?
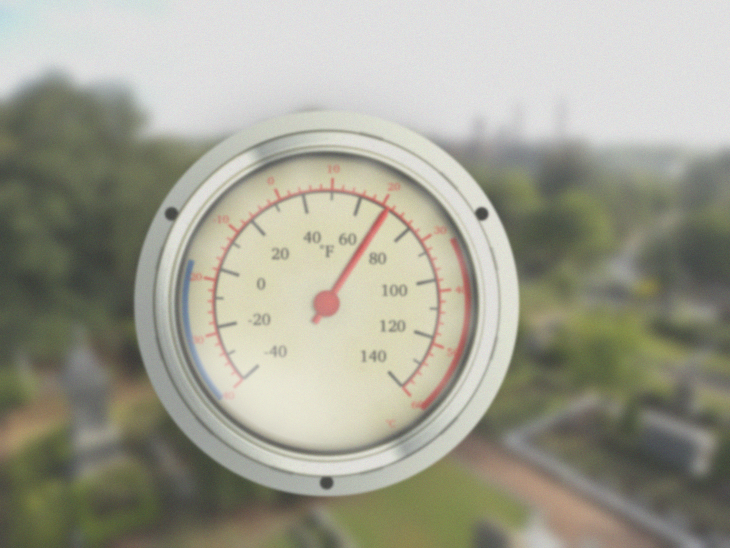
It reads value=70 unit=°F
